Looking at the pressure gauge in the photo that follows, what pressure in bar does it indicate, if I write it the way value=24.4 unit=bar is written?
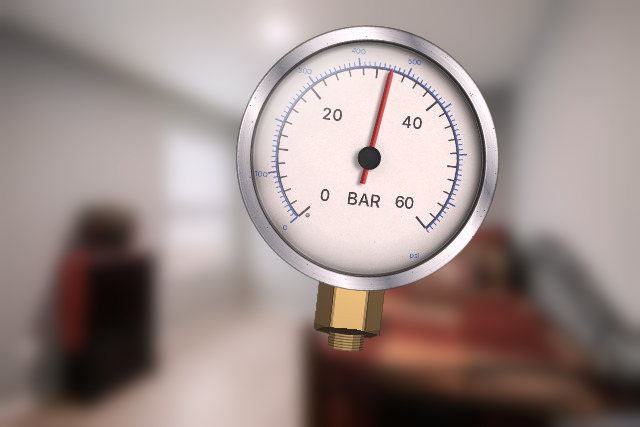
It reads value=32 unit=bar
